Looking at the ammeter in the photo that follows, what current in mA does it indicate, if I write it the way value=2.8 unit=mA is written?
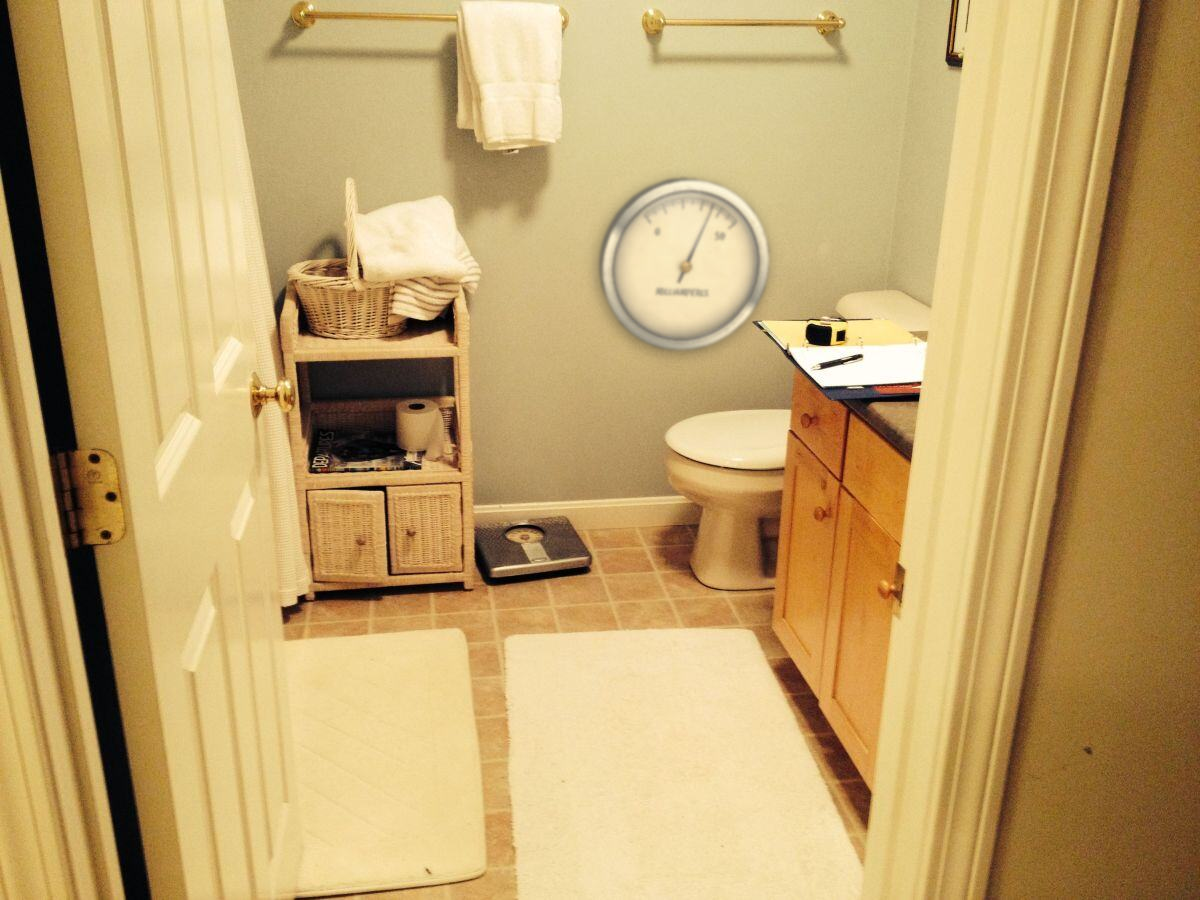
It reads value=35 unit=mA
